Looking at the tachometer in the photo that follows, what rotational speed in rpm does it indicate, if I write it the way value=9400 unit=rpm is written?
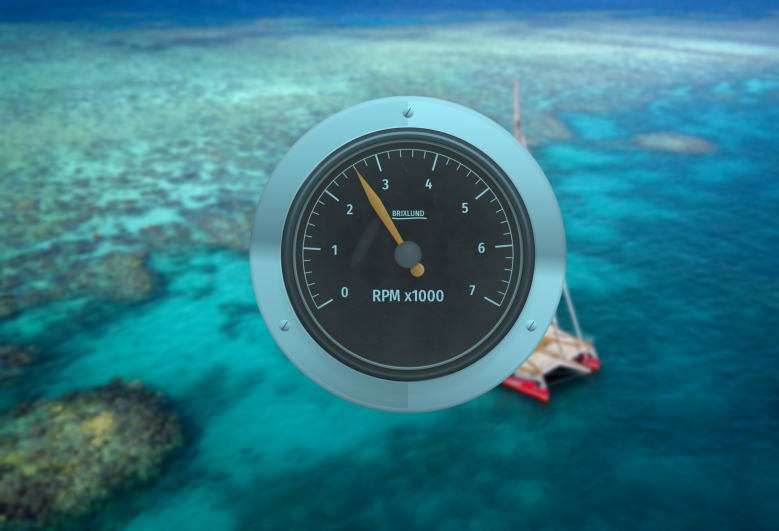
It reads value=2600 unit=rpm
